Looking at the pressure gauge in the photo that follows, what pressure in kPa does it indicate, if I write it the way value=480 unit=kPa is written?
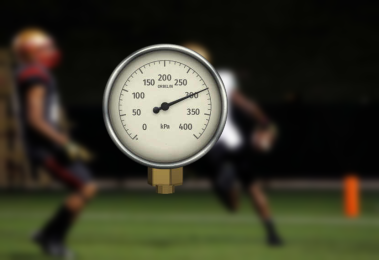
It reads value=300 unit=kPa
